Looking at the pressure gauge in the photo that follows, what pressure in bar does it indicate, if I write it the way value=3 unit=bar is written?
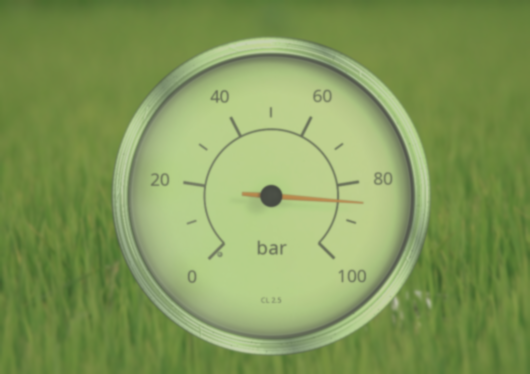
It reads value=85 unit=bar
